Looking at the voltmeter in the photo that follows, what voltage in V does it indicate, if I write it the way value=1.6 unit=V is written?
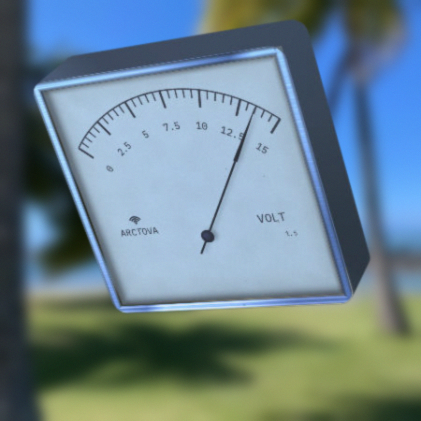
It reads value=13.5 unit=V
